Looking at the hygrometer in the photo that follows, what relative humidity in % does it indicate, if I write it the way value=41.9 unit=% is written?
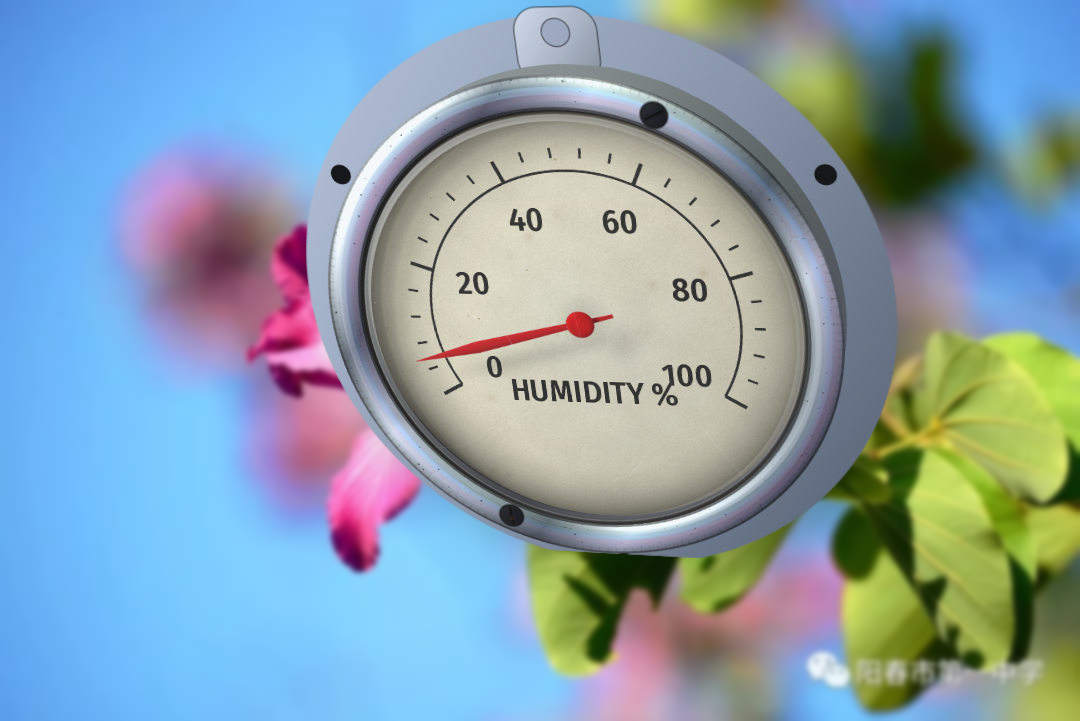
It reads value=6 unit=%
